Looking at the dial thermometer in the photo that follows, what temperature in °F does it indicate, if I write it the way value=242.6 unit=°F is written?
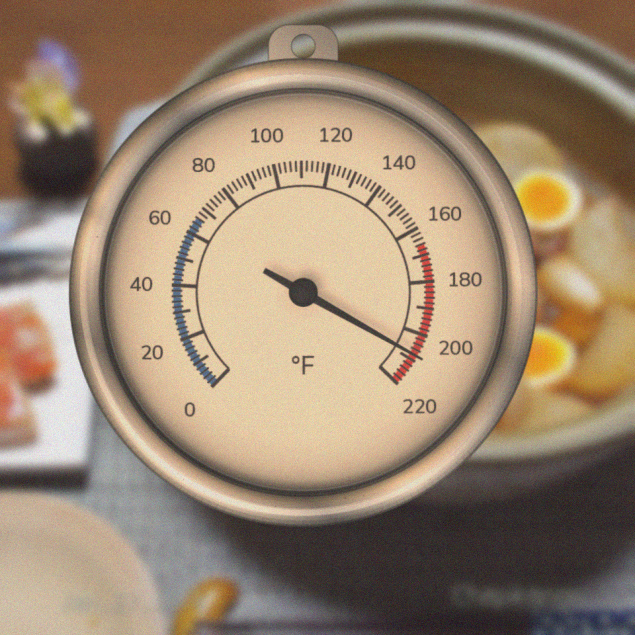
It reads value=208 unit=°F
